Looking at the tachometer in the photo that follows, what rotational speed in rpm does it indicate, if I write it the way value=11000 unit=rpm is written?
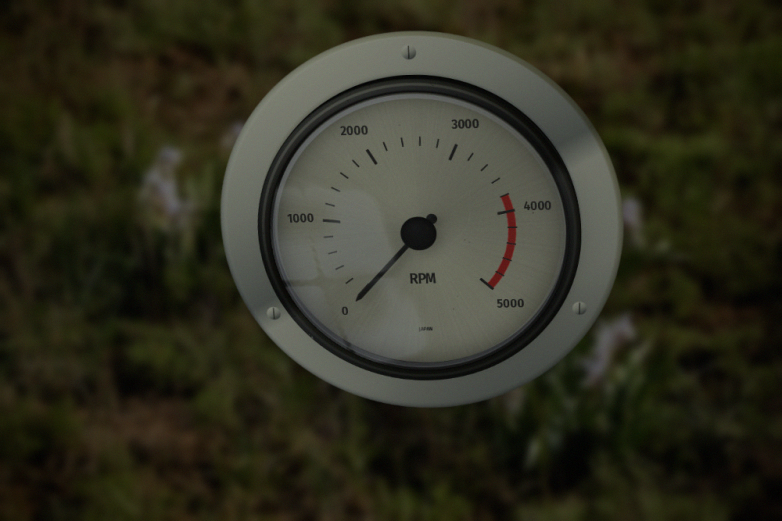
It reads value=0 unit=rpm
